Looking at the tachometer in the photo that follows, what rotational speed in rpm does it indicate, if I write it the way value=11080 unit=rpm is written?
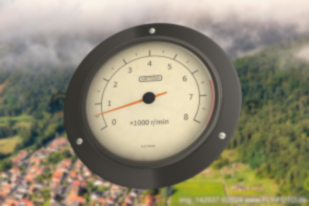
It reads value=500 unit=rpm
